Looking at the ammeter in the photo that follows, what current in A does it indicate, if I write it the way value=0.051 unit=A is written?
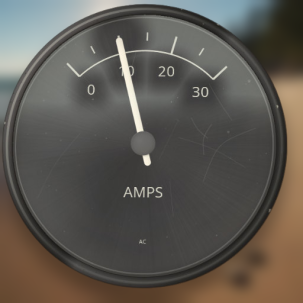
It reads value=10 unit=A
